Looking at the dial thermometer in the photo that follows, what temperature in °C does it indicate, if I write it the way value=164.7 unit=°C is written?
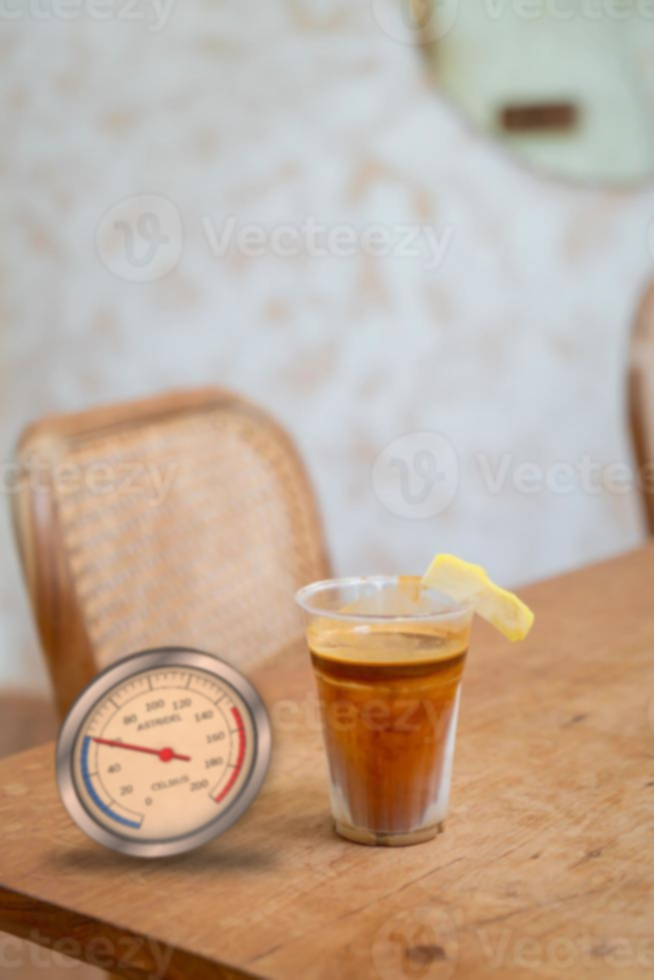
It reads value=60 unit=°C
